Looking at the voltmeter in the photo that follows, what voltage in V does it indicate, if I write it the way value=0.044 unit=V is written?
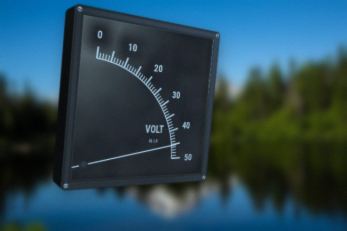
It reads value=45 unit=V
